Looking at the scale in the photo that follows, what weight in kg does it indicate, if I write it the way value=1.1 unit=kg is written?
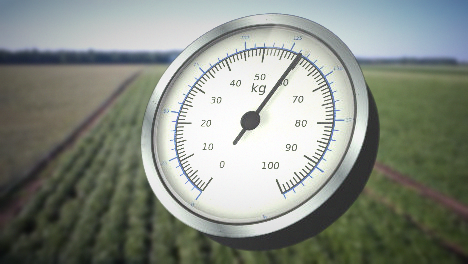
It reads value=60 unit=kg
